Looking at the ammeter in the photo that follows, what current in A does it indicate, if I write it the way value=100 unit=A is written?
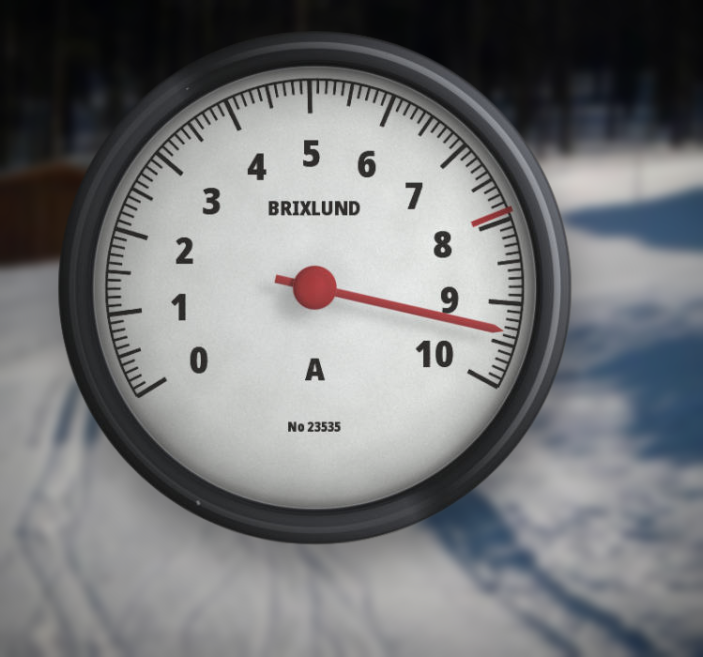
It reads value=9.35 unit=A
